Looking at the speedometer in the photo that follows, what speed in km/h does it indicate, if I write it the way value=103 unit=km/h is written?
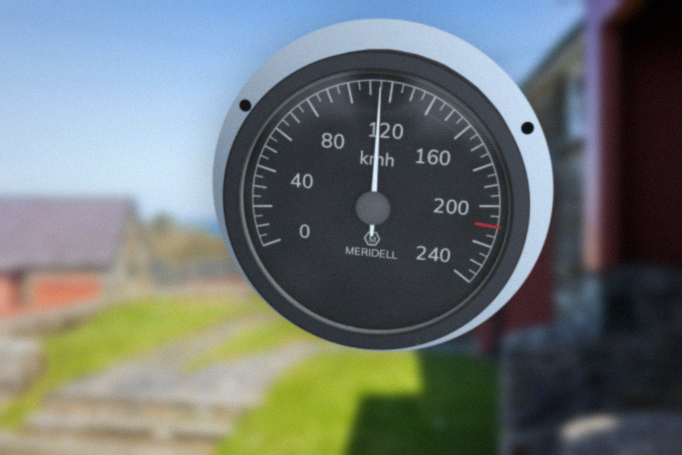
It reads value=115 unit=km/h
